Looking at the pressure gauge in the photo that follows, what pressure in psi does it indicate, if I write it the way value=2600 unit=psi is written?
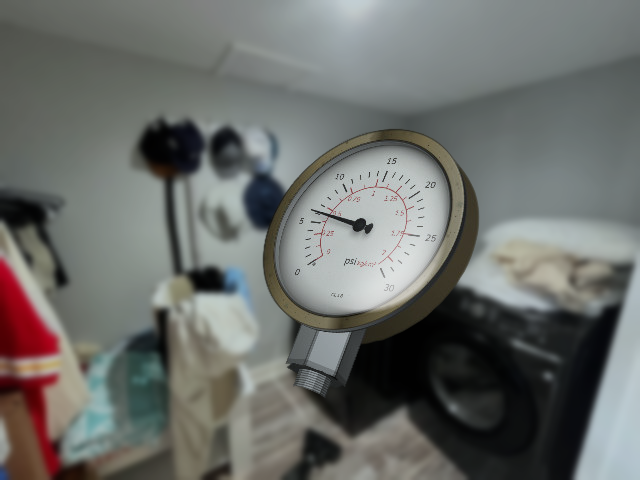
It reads value=6 unit=psi
